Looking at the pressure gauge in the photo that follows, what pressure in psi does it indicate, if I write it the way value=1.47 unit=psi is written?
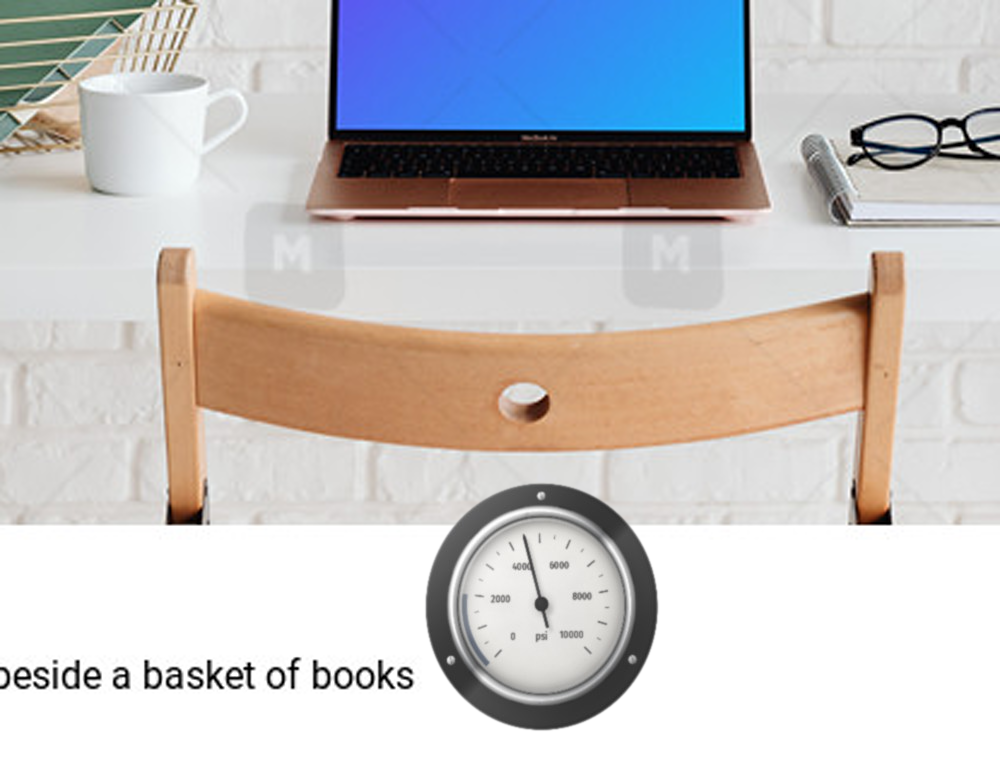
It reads value=4500 unit=psi
